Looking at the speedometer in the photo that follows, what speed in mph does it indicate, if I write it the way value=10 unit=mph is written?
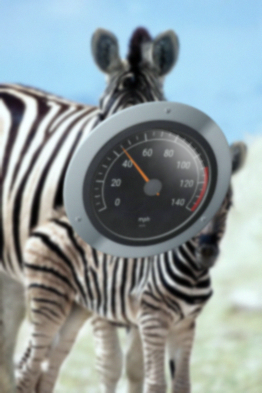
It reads value=45 unit=mph
